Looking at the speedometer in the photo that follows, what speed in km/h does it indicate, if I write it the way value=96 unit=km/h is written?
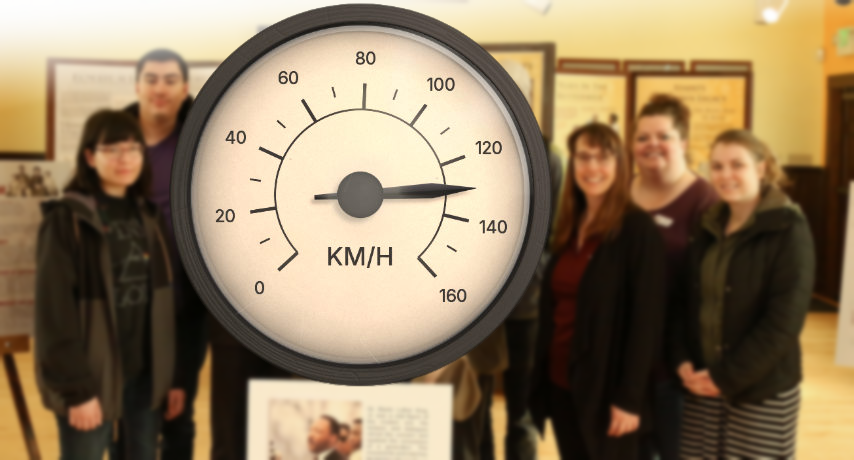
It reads value=130 unit=km/h
